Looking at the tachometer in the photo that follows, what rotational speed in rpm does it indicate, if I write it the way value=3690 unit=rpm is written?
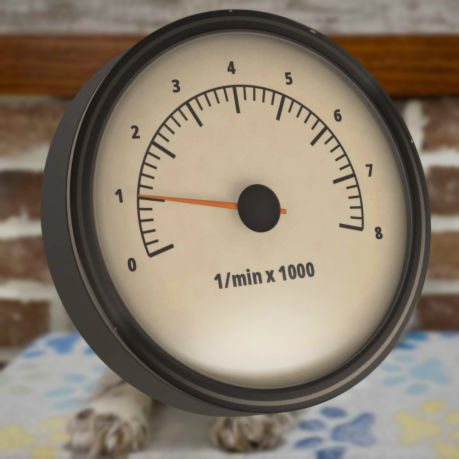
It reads value=1000 unit=rpm
